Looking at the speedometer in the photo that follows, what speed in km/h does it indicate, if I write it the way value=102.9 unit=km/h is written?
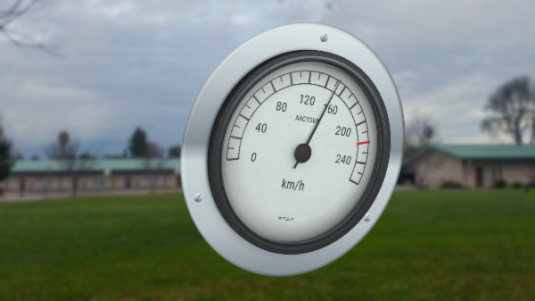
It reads value=150 unit=km/h
